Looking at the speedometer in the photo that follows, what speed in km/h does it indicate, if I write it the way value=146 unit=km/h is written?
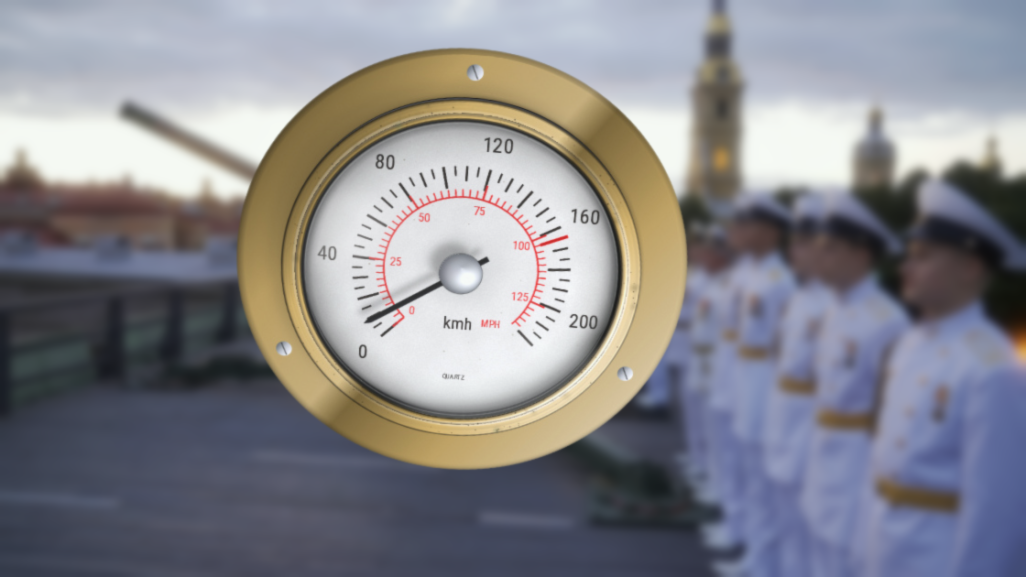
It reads value=10 unit=km/h
